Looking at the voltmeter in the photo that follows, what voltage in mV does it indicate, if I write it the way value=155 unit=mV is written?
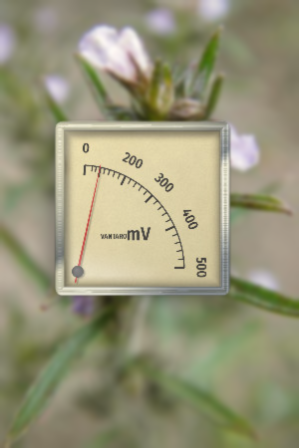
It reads value=100 unit=mV
